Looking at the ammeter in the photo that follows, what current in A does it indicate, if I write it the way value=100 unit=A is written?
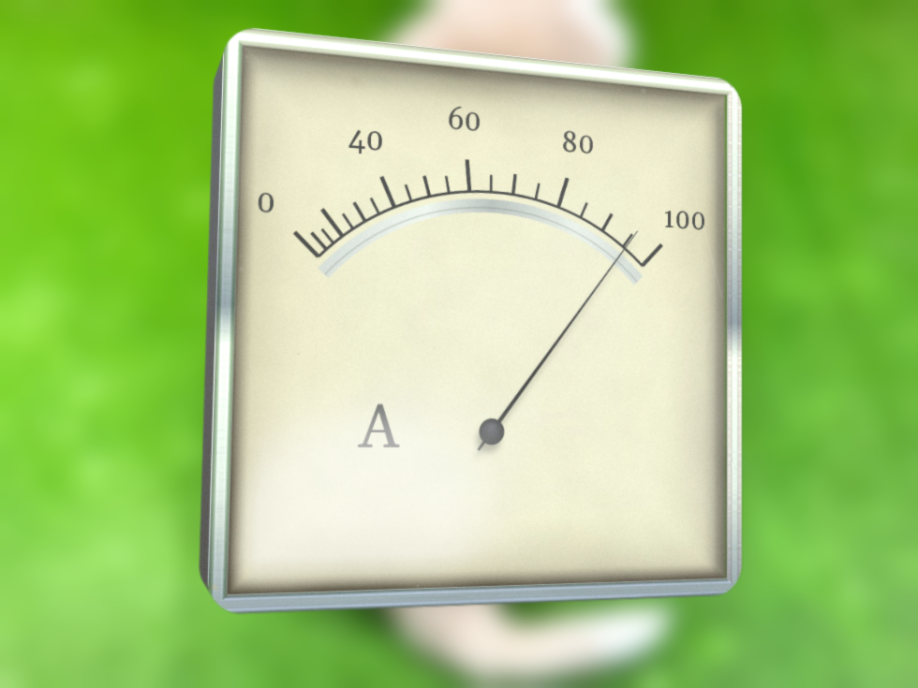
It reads value=95 unit=A
